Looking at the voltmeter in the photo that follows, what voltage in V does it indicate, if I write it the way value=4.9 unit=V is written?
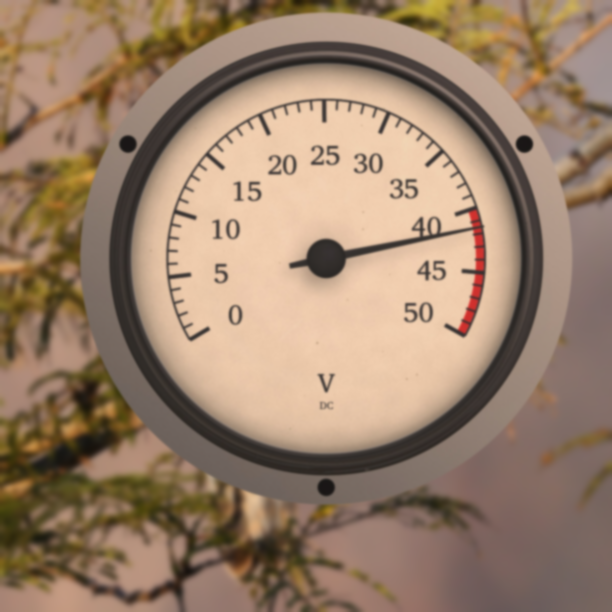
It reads value=41.5 unit=V
